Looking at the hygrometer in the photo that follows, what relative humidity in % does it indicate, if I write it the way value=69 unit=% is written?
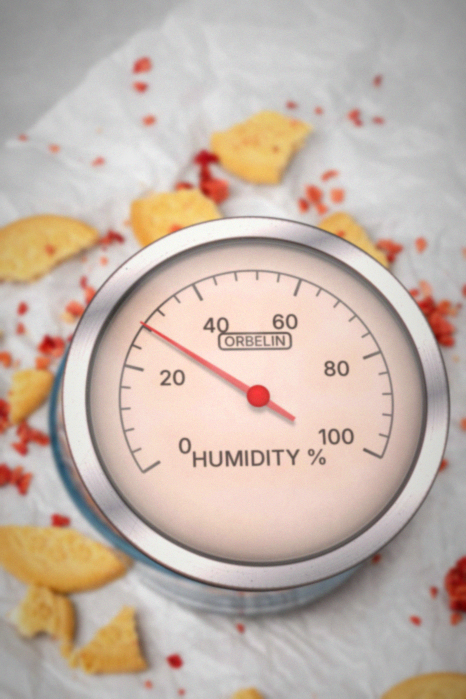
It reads value=28 unit=%
